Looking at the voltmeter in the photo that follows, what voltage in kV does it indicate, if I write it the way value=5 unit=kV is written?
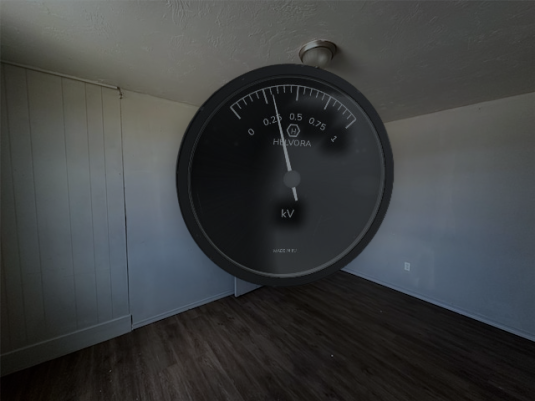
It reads value=0.3 unit=kV
